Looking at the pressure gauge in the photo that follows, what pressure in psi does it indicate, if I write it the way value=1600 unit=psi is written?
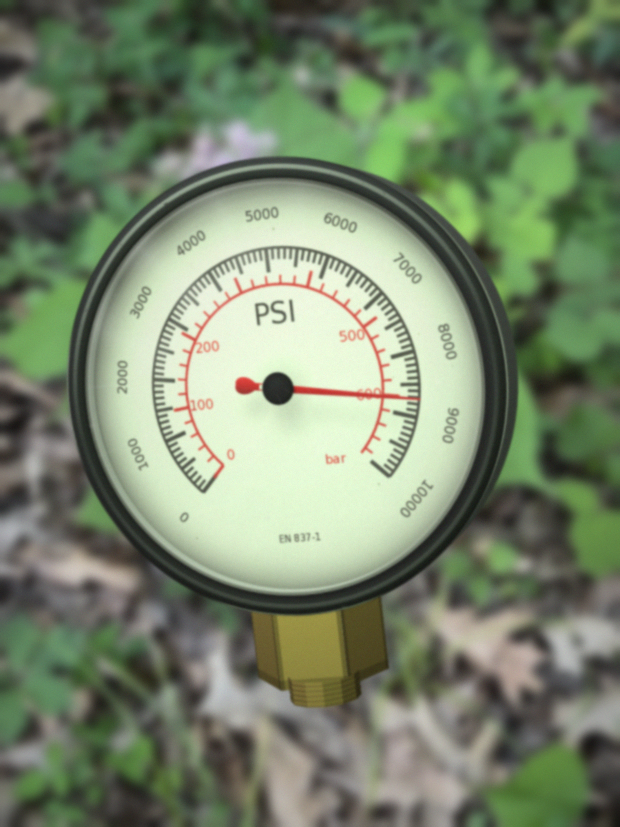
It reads value=8700 unit=psi
